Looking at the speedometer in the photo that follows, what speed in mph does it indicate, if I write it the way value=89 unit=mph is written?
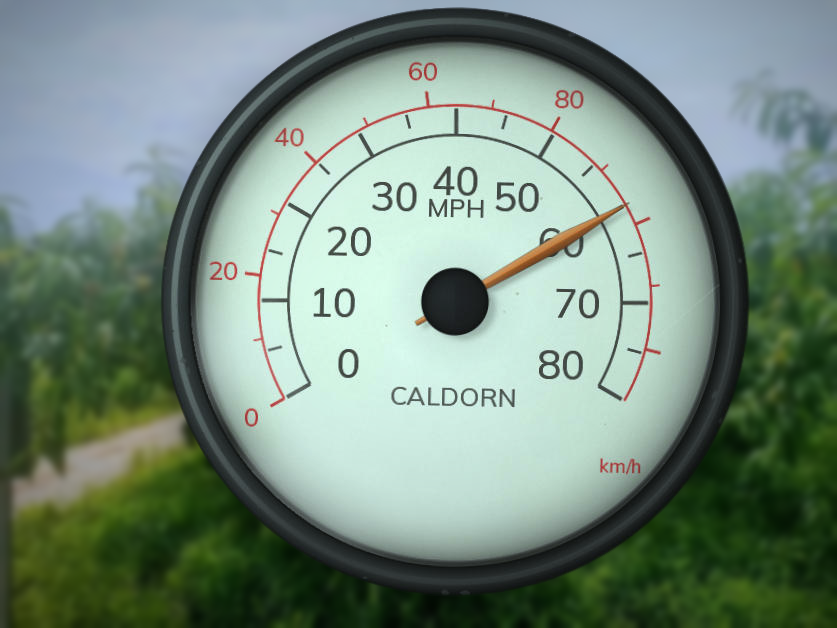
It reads value=60 unit=mph
